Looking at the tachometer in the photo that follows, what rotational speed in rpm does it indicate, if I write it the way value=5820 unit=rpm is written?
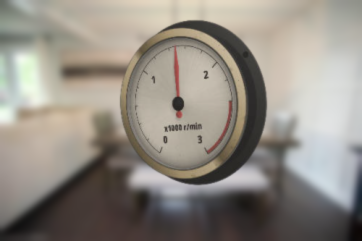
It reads value=1500 unit=rpm
